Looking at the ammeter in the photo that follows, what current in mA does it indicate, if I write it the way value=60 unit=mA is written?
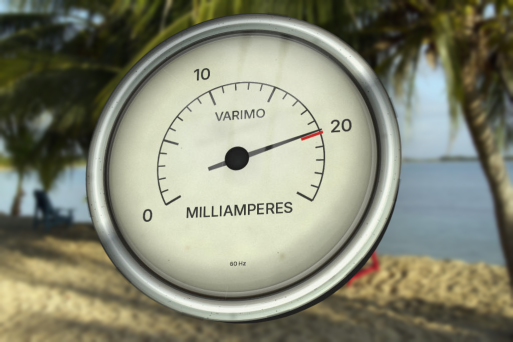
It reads value=20 unit=mA
